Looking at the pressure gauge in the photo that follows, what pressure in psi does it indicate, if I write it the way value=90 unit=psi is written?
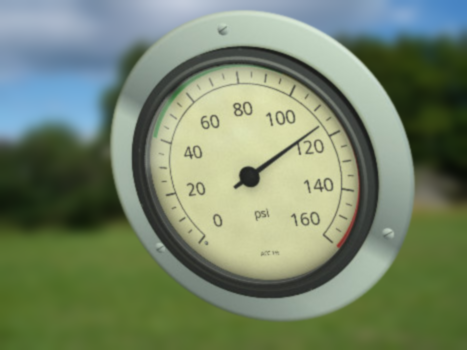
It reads value=115 unit=psi
